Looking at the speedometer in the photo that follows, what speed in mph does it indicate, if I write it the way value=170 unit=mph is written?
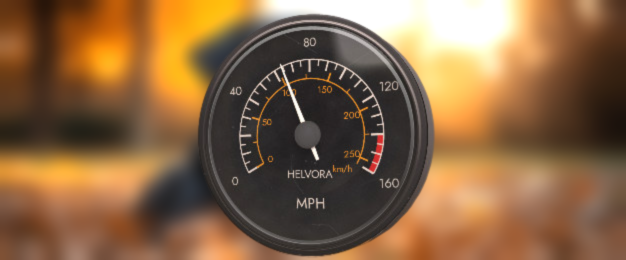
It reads value=65 unit=mph
